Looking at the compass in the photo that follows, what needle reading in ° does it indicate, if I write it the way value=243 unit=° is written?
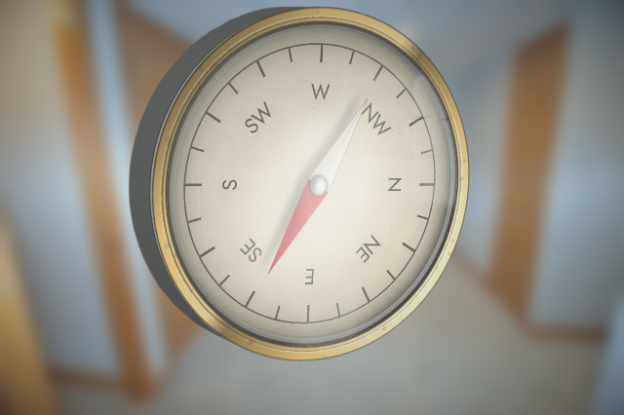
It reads value=120 unit=°
